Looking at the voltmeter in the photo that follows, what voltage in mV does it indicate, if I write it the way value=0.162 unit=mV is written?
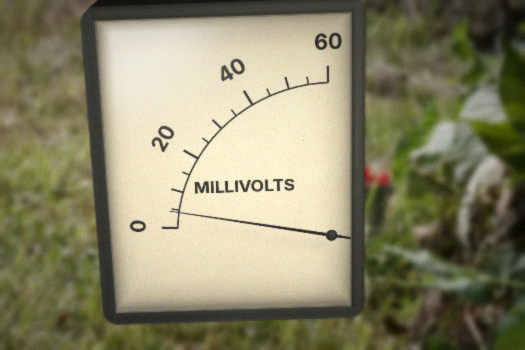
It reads value=5 unit=mV
